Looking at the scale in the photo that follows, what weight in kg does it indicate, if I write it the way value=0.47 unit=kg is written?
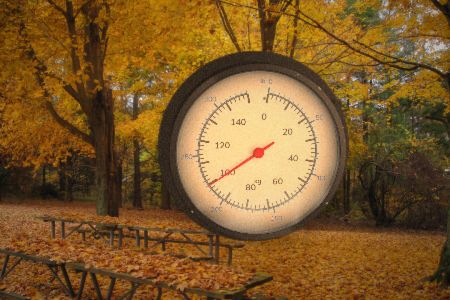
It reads value=100 unit=kg
